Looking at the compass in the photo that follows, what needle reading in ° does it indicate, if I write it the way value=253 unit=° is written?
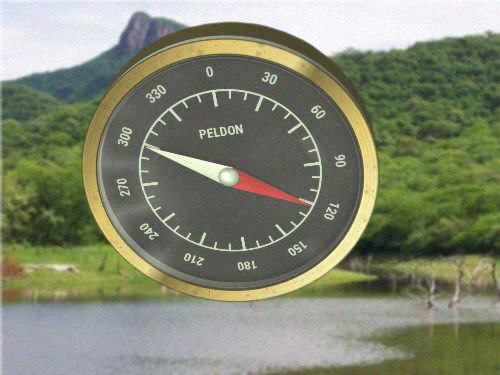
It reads value=120 unit=°
